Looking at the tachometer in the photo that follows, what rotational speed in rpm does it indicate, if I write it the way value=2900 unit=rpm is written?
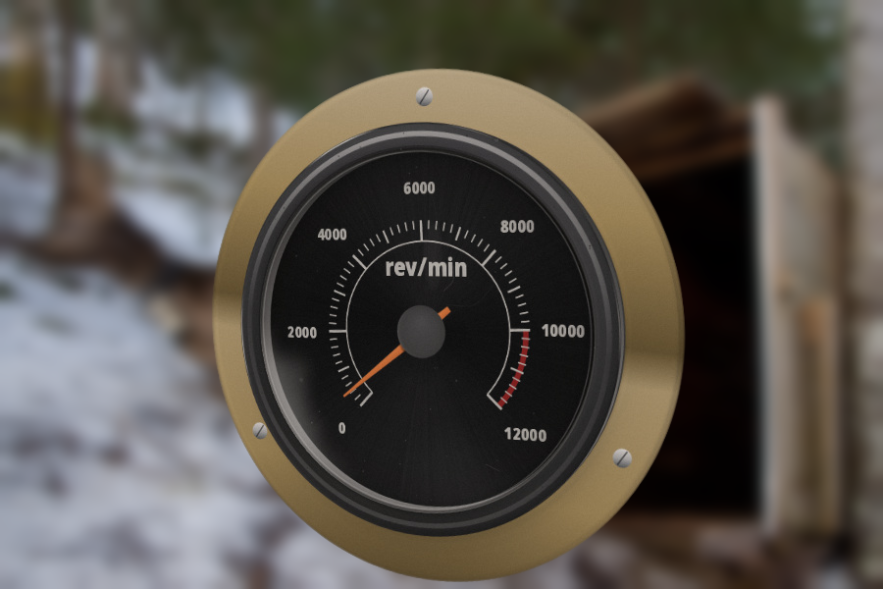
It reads value=400 unit=rpm
